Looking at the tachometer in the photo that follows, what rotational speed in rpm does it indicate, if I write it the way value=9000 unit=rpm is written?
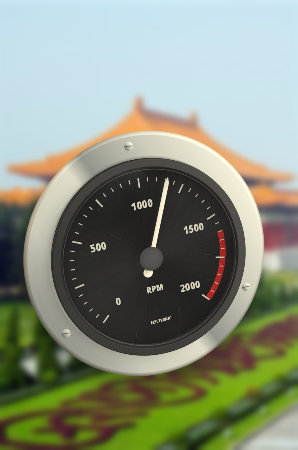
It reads value=1150 unit=rpm
